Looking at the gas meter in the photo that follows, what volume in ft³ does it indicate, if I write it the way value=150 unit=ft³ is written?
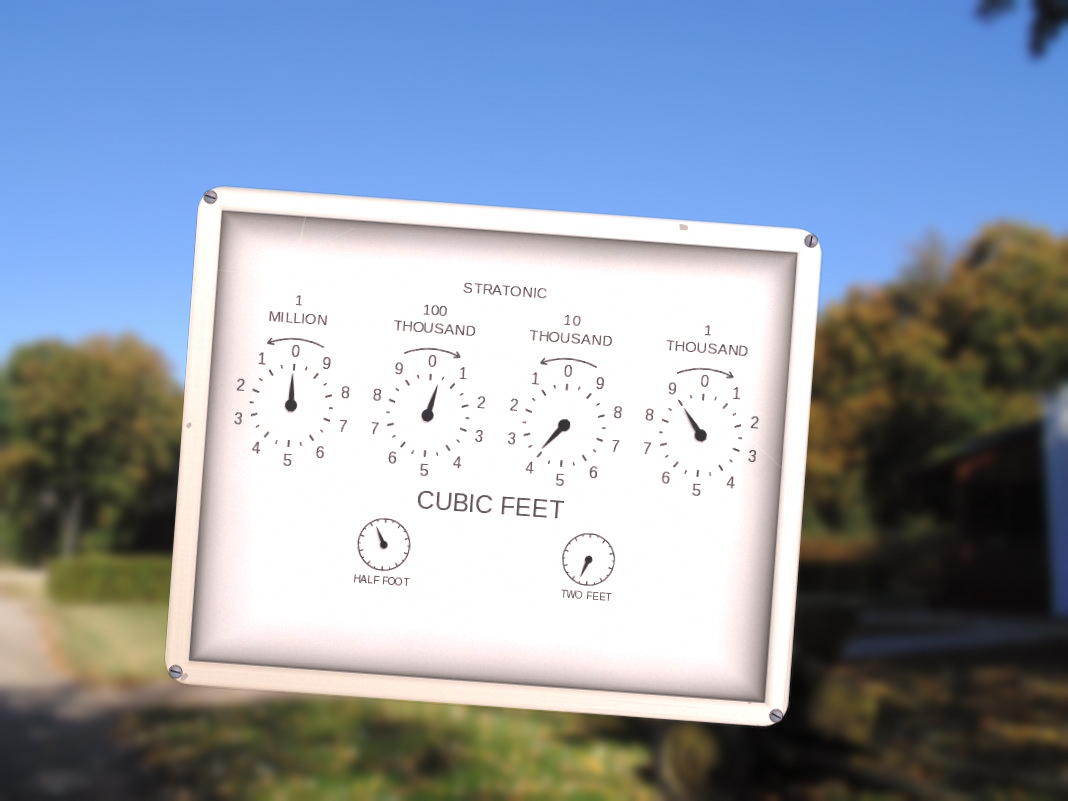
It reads value=3900 unit=ft³
